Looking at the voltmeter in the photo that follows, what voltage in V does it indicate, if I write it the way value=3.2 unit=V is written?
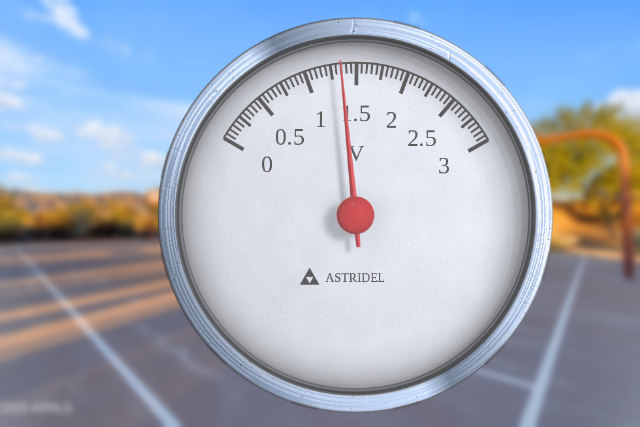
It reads value=1.35 unit=V
